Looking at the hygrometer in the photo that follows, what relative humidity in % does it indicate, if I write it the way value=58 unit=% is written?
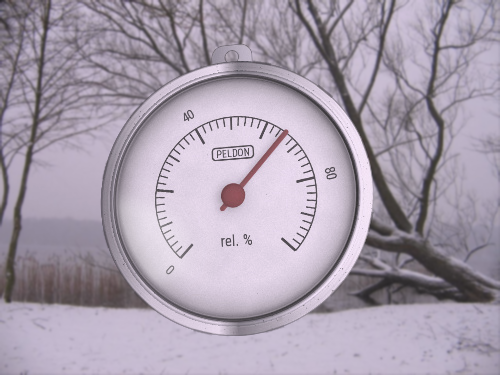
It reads value=66 unit=%
